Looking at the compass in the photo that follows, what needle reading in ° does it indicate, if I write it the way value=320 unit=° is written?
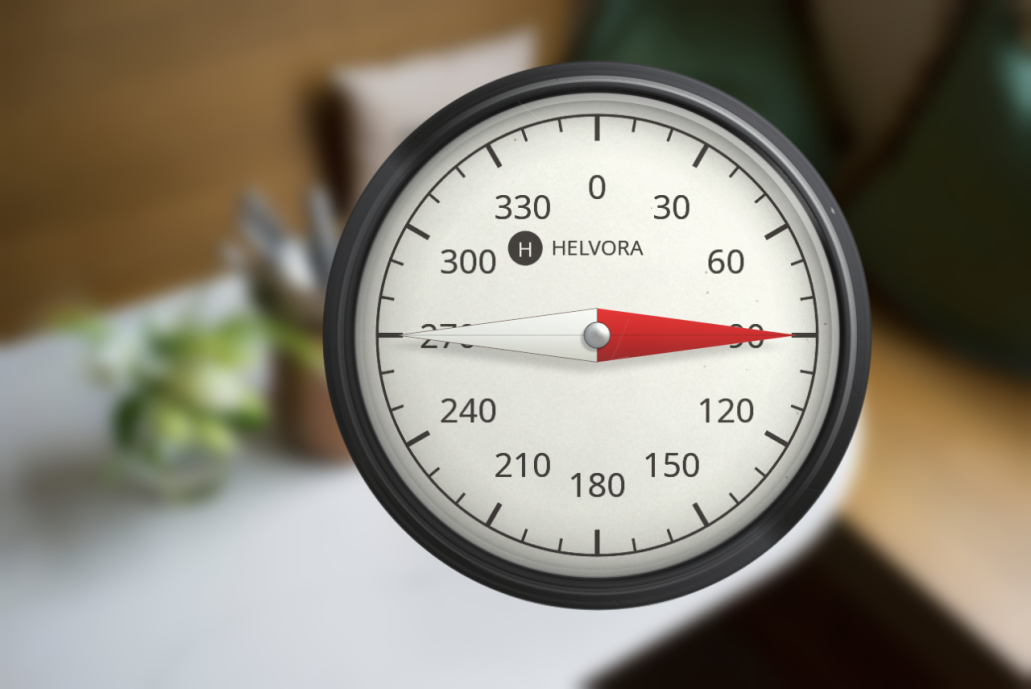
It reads value=90 unit=°
